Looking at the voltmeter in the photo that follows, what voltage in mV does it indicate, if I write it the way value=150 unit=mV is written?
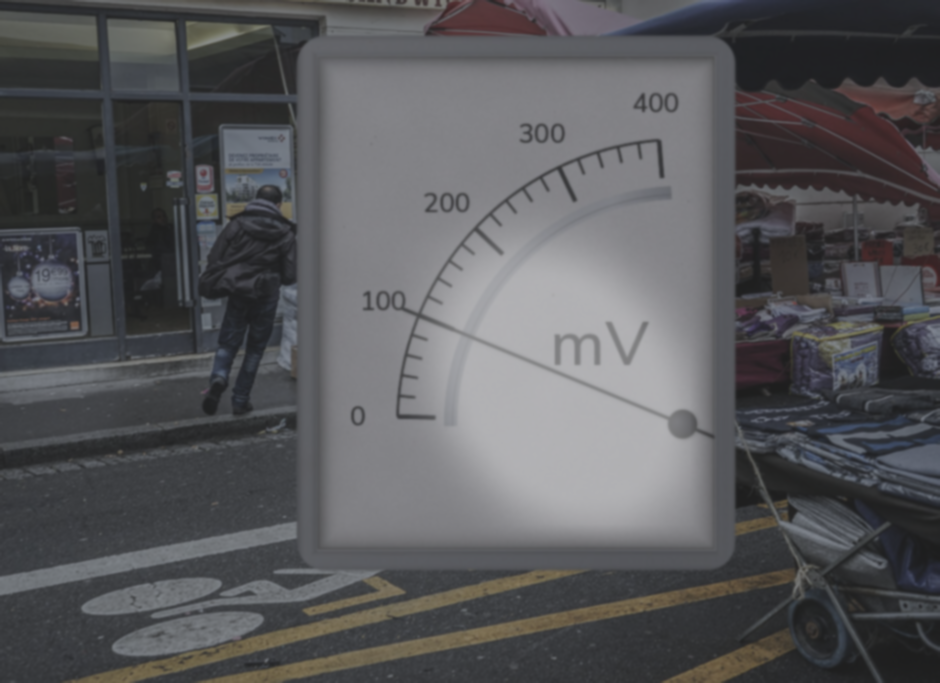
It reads value=100 unit=mV
